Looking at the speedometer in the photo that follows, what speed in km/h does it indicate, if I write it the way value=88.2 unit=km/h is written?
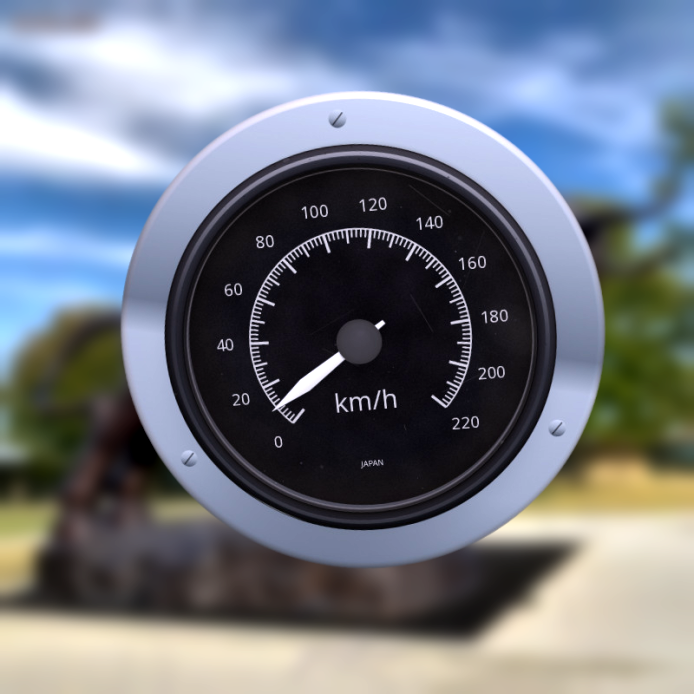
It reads value=10 unit=km/h
